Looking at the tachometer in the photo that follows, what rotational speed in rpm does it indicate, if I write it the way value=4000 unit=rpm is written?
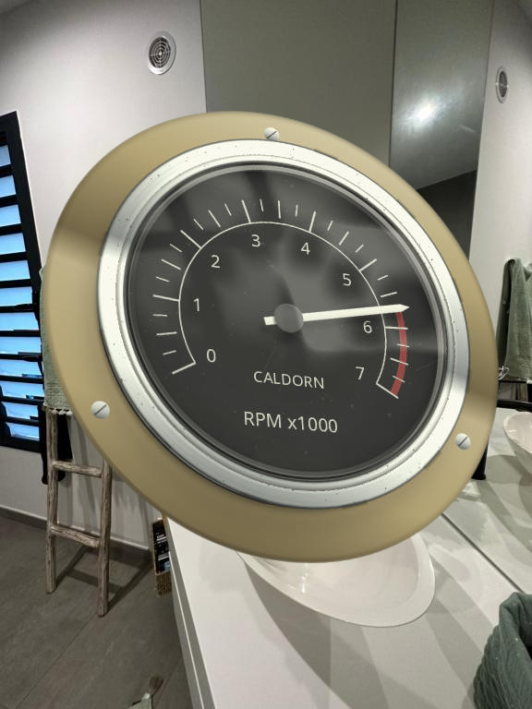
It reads value=5750 unit=rpm
